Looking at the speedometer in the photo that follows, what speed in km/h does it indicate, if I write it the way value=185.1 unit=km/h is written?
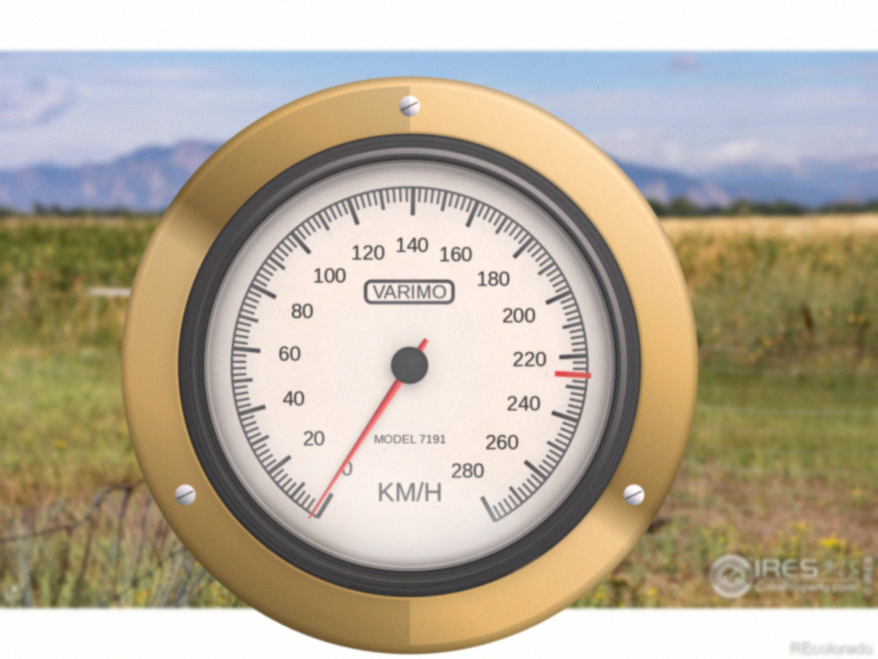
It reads value=2 unit=km/h
